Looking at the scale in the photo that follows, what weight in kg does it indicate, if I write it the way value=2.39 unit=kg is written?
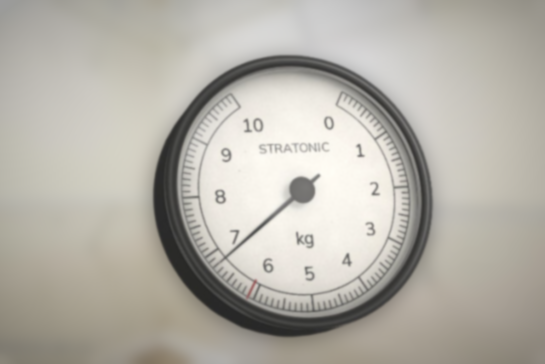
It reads value=6.8 unit=kg
